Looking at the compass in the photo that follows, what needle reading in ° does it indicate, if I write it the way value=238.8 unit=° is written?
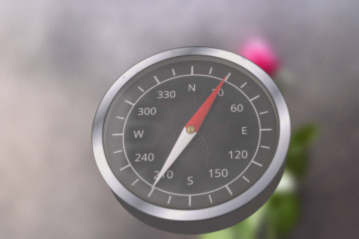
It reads value=30 unit=°
